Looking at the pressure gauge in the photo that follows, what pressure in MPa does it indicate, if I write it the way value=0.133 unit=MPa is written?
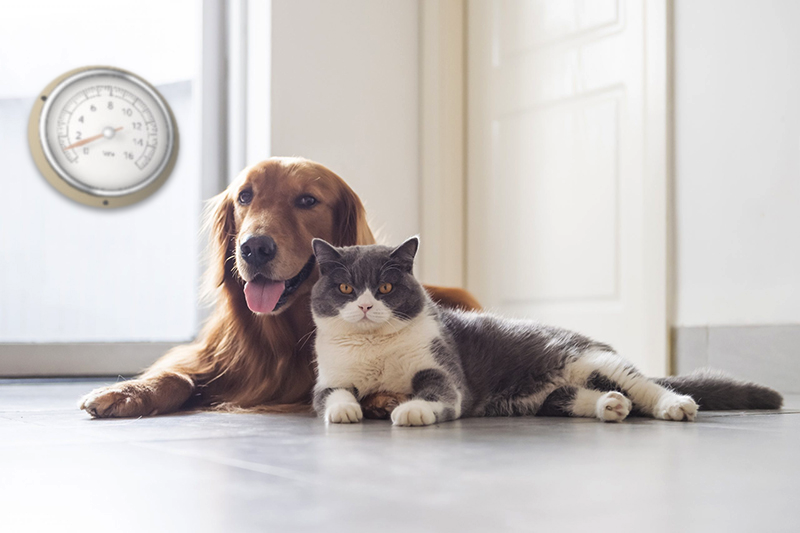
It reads value=1 unit=MPa
